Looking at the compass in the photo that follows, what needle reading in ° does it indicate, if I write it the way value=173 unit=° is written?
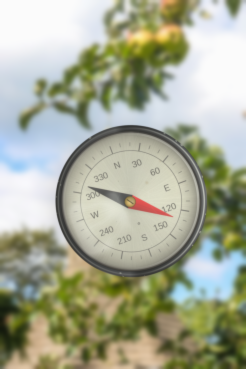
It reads value=130 unit=°
